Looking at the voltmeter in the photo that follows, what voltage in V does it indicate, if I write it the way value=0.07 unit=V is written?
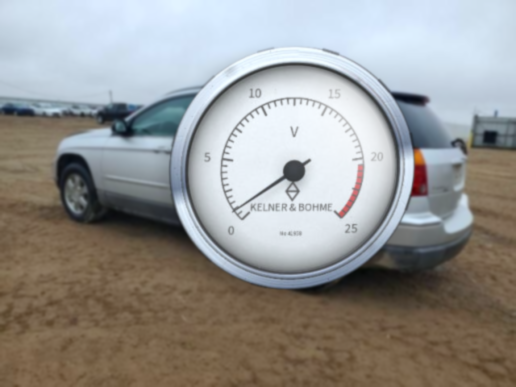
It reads value=1 unit=V
